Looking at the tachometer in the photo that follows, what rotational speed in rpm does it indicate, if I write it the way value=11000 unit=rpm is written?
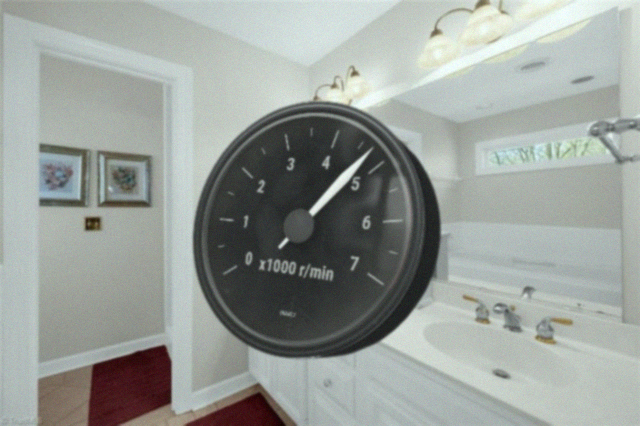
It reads value=4750 unit=rpm
